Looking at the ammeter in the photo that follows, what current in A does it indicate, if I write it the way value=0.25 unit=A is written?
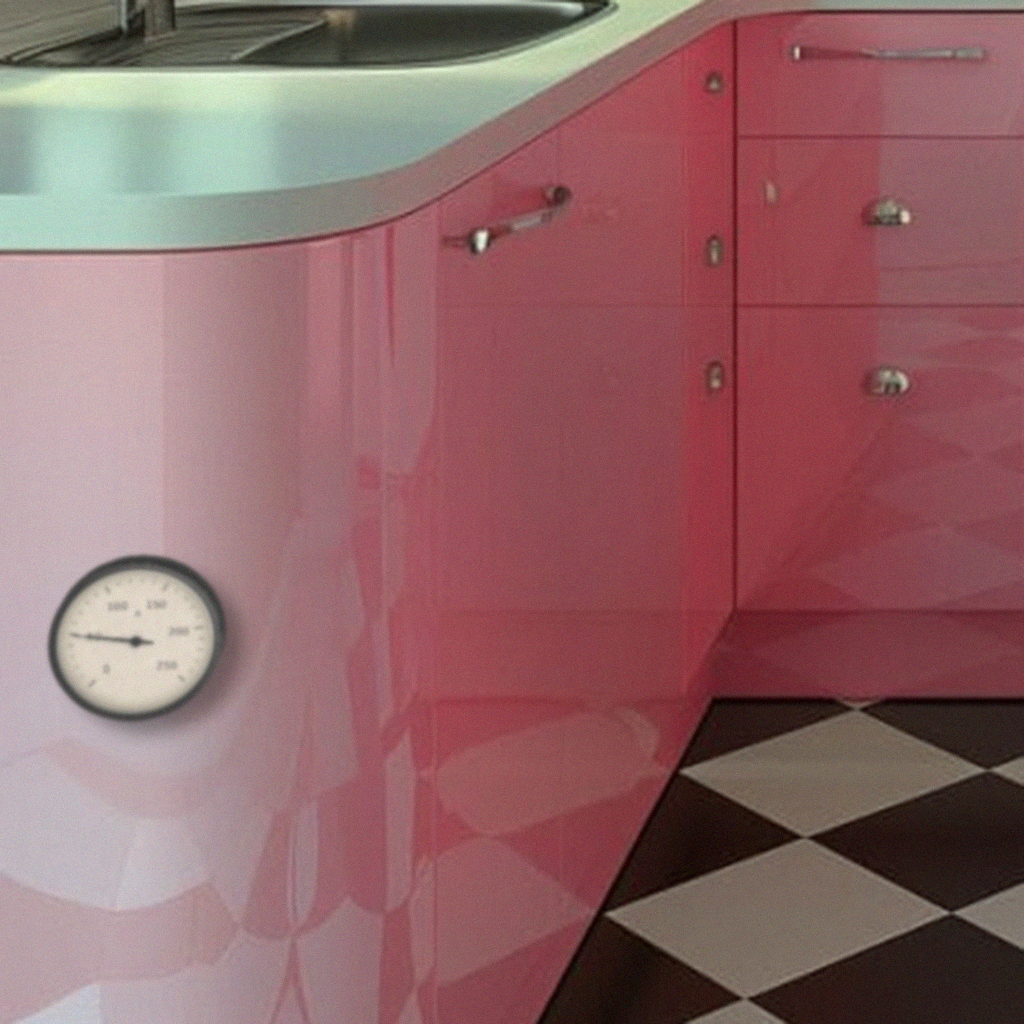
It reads value=50 unit=A
